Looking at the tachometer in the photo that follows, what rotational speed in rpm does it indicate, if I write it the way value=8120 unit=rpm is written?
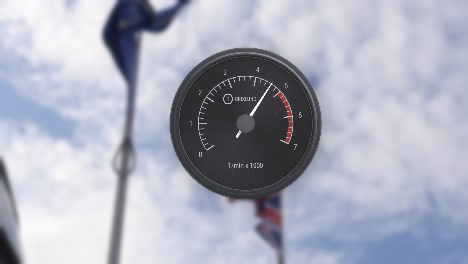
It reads value=4600 unit=rpm
